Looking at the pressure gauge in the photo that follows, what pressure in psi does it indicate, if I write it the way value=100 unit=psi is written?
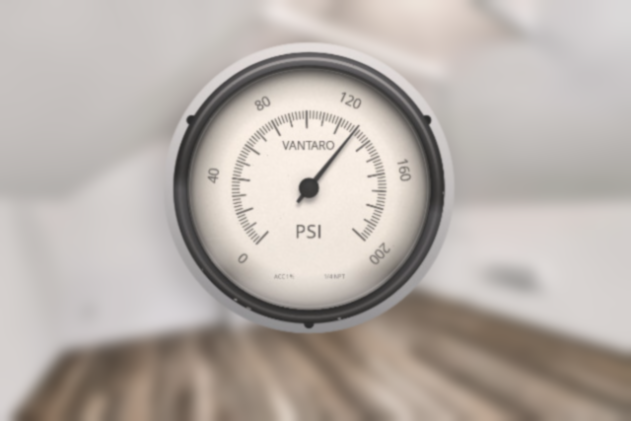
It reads value=130 unit=psi
